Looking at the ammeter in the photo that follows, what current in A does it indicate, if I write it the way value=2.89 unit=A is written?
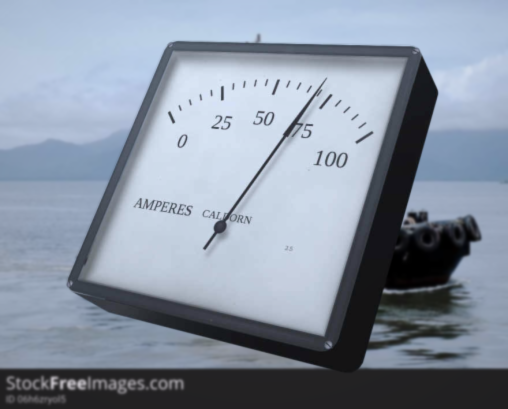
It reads value=70 unit=A
